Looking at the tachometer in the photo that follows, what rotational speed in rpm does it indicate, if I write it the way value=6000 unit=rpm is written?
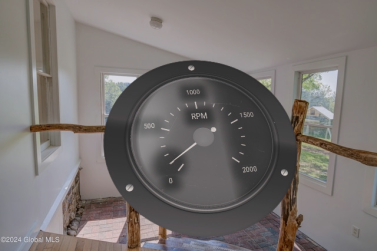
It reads value=100 unit=rpm
